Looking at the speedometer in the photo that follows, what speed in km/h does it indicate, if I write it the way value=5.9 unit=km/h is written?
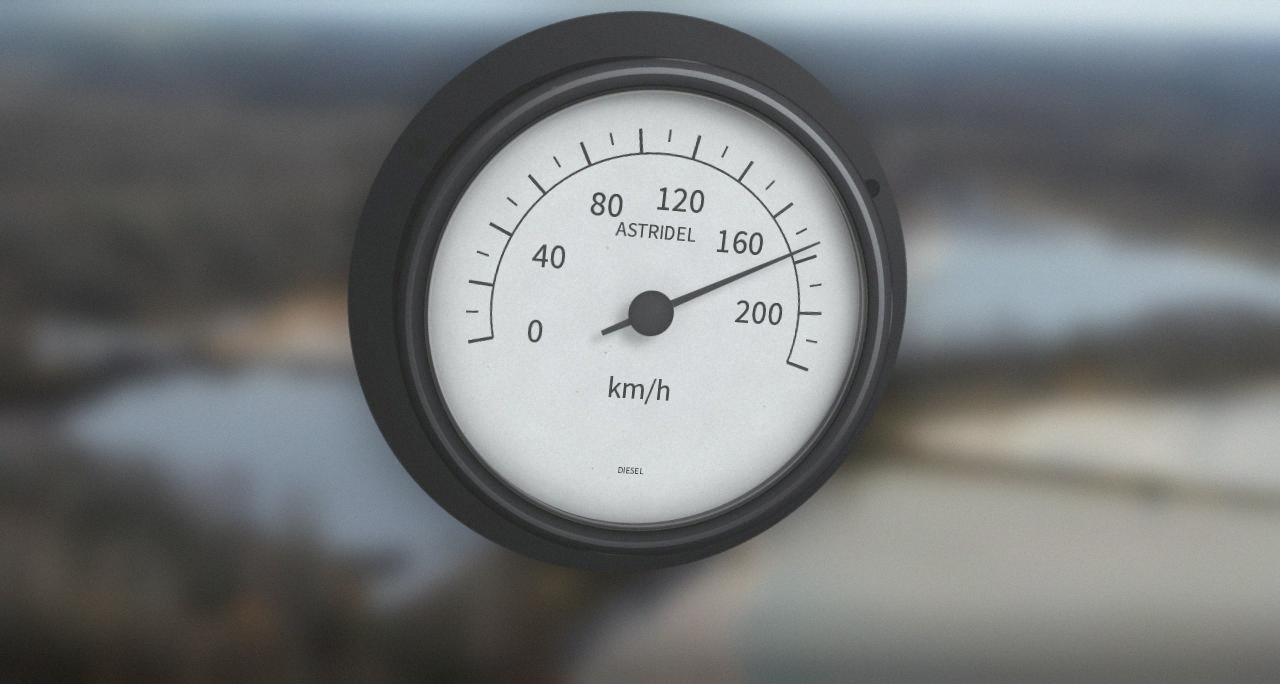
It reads value=175 unit=km/h
